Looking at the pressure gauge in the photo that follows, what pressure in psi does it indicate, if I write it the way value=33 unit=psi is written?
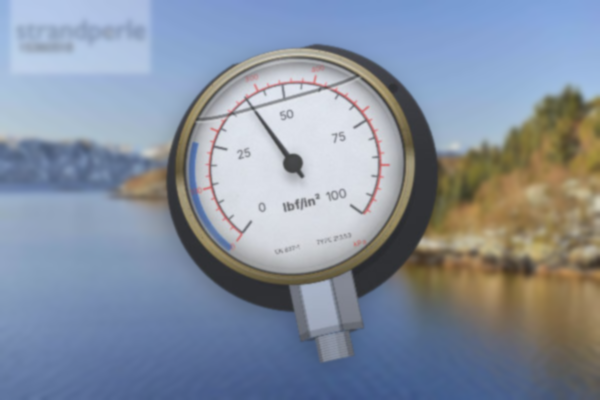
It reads value=40 unit=psi
